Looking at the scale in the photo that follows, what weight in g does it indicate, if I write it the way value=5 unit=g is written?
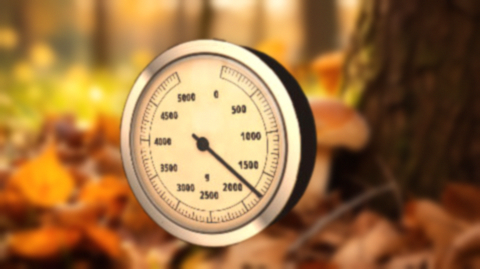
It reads value=1750 unit=g
